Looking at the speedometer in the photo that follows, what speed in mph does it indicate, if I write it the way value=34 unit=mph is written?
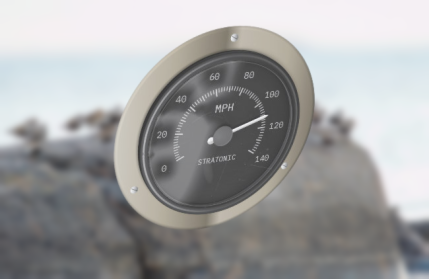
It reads value=110 unit=mph
